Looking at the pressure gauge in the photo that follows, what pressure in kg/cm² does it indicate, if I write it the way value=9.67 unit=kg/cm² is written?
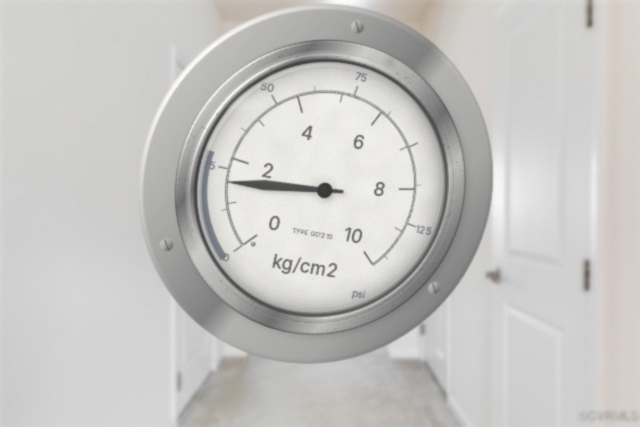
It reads value=1.5 unit=kg/cm²
